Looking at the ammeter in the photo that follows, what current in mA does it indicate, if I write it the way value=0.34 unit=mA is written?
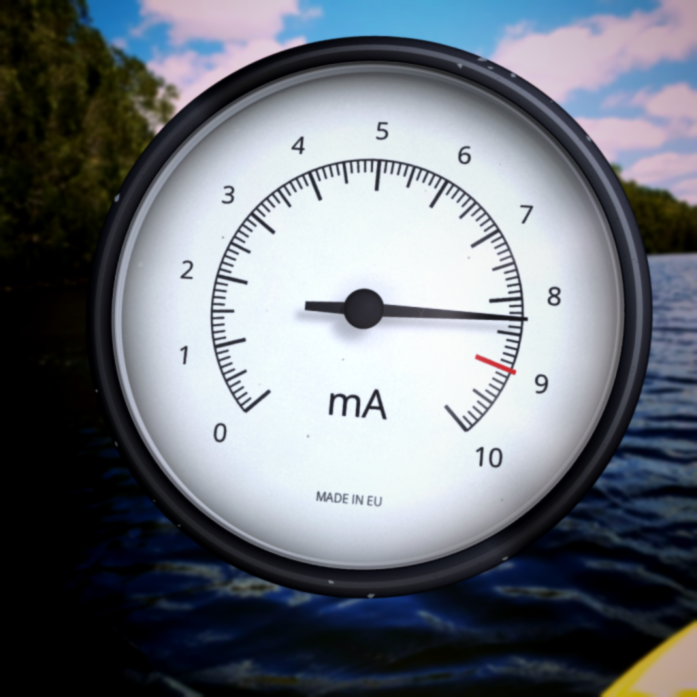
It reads value=8.3 unit=mA
